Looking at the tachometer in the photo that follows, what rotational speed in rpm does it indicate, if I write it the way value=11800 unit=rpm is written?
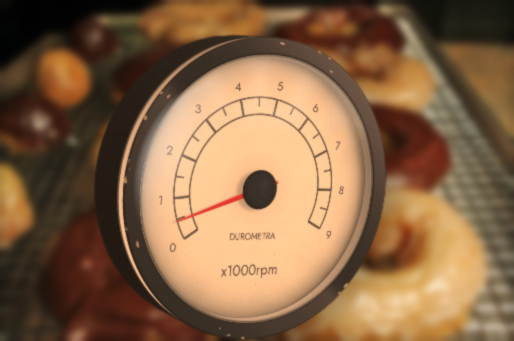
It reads value=500 unit=rpm
